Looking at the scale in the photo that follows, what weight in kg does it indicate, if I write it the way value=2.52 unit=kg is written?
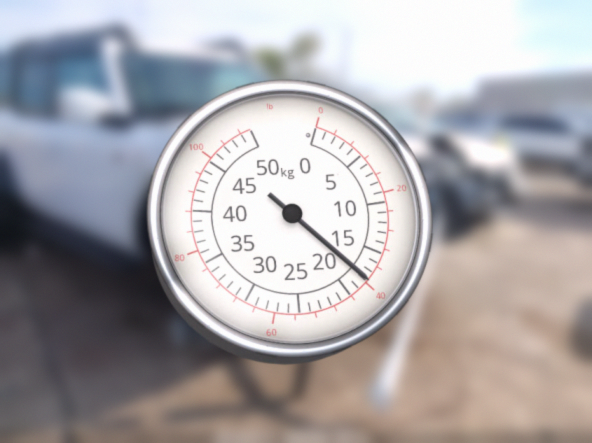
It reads value=18 unit=kg
